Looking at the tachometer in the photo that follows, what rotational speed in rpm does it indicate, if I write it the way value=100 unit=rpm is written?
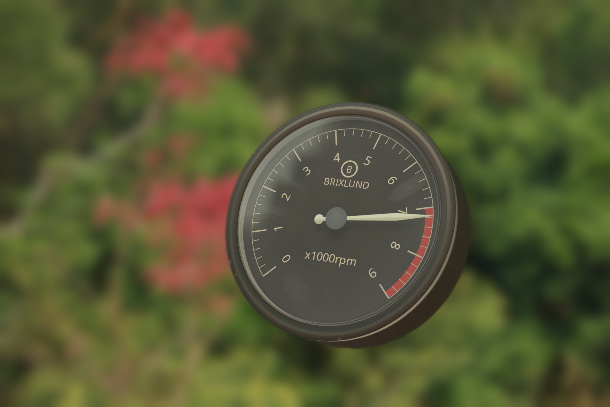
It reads value=7200 unit=rpm
